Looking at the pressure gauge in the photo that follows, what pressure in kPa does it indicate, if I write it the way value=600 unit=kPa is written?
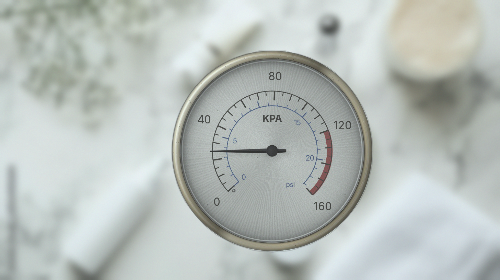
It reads value=25 unit=kPa
